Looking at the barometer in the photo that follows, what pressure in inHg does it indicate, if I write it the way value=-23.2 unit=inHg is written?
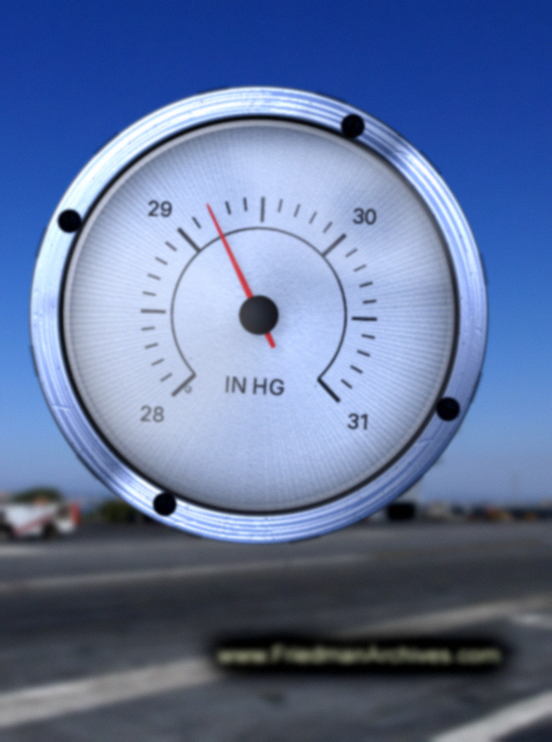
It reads value=29.2 unit=inHg
